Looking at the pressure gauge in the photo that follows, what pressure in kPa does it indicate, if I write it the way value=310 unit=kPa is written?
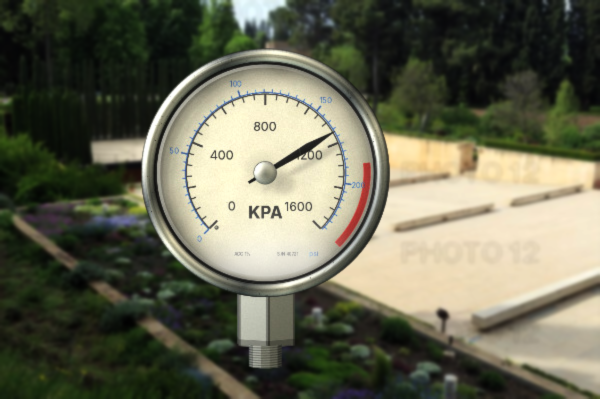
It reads value=1150 unit=kPa
